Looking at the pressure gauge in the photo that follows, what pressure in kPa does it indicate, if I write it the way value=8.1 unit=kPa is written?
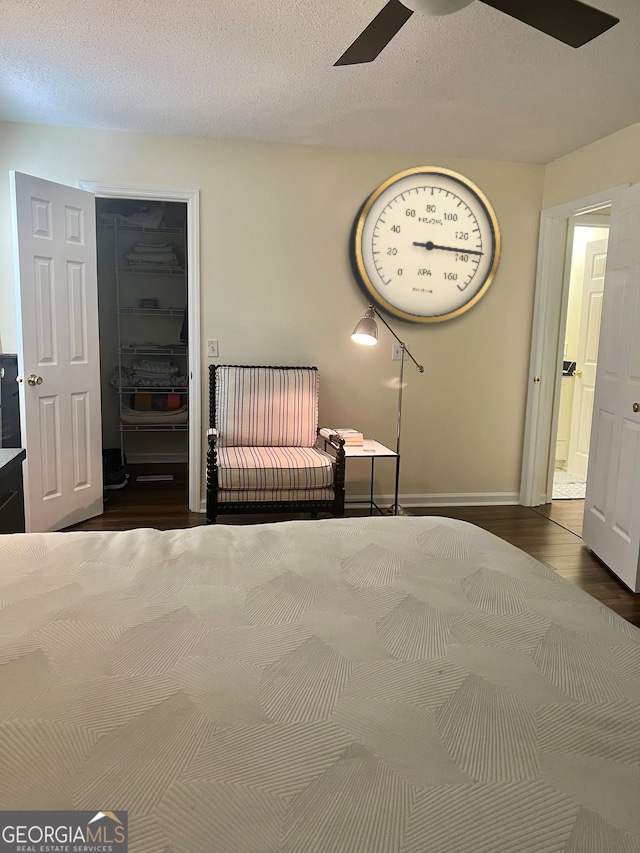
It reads value=135 unit=kPa
